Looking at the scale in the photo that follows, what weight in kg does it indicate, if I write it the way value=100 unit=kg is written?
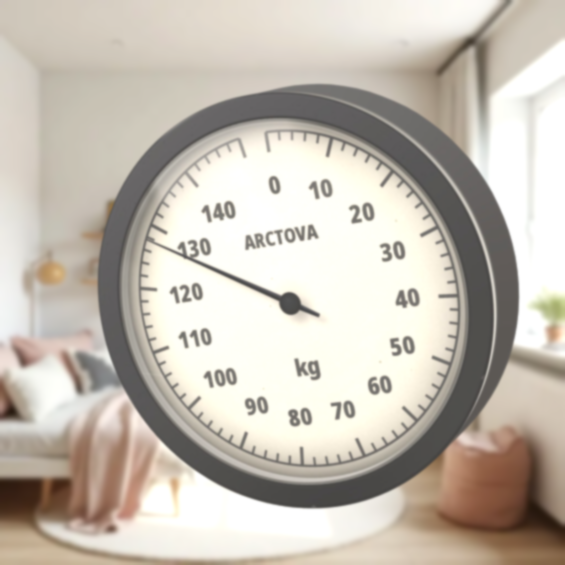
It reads value=128 unit=kg
